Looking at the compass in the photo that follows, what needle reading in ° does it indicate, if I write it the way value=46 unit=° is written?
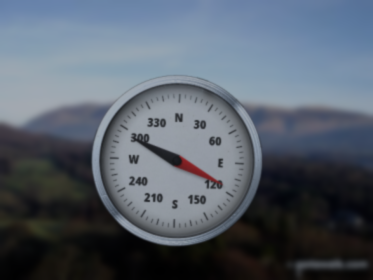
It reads value=115 unit=°
